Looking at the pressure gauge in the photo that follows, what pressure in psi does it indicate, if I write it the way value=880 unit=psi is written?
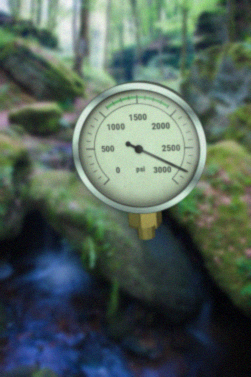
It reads value=2800 unit=psi
